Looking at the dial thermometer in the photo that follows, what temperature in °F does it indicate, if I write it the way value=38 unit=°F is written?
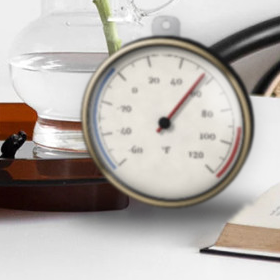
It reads value=55 unit=°F
